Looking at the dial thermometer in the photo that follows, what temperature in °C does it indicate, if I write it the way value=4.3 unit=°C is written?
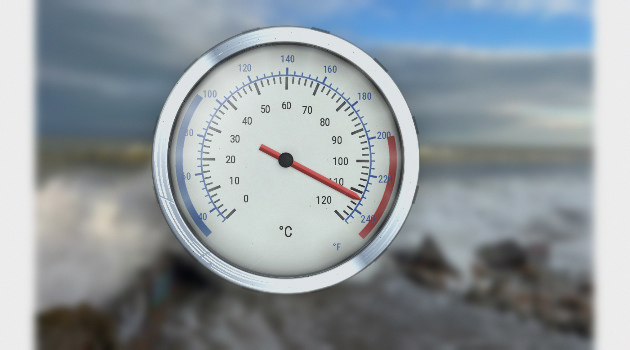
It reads value=112 unit=°C
